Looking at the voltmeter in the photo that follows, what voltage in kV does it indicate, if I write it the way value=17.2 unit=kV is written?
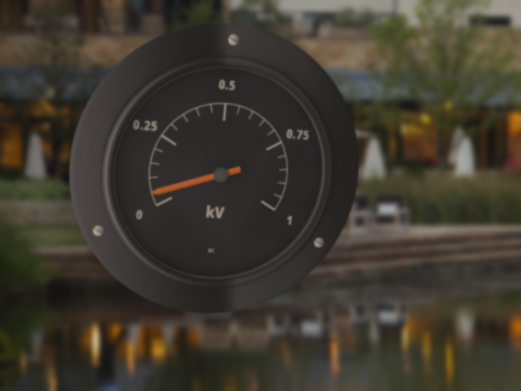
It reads value=0.05 unit=kV
